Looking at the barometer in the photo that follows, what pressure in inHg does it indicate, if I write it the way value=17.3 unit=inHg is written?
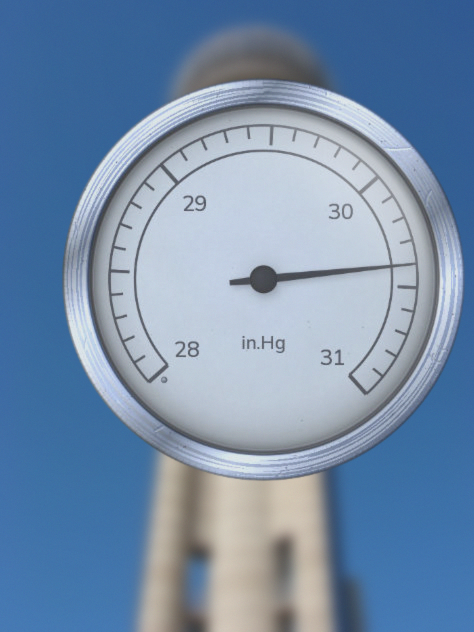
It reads value=30.4 unit=inHg
